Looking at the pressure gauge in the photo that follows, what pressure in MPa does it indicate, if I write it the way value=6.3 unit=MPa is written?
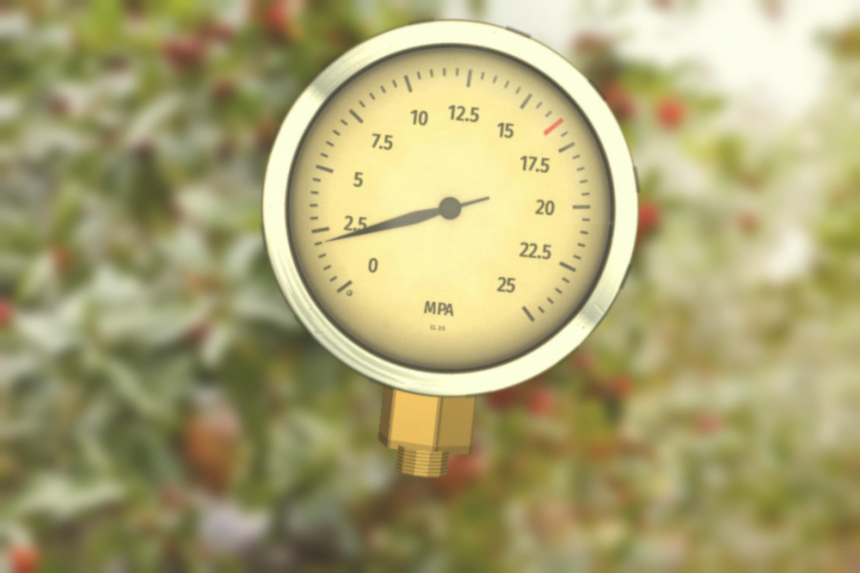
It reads value=2 unit=MPa
